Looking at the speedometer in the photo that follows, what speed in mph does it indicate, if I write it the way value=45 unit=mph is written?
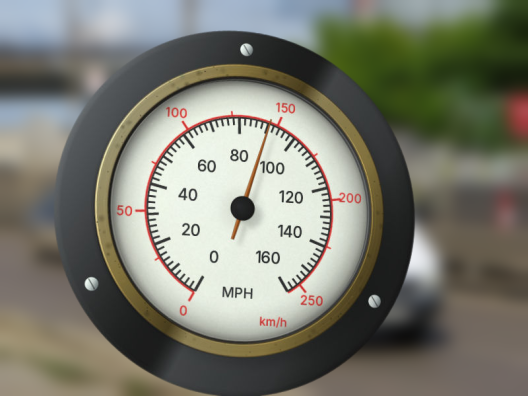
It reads value=90 unit=mph
